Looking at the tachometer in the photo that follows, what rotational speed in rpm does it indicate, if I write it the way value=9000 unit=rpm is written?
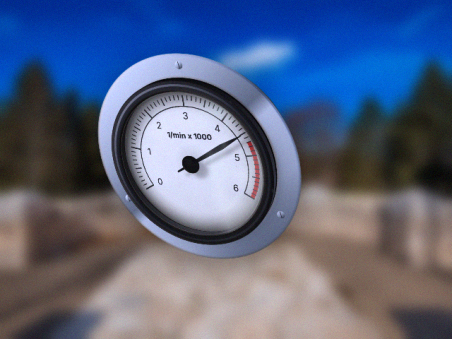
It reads value=4500 unit=rpm
